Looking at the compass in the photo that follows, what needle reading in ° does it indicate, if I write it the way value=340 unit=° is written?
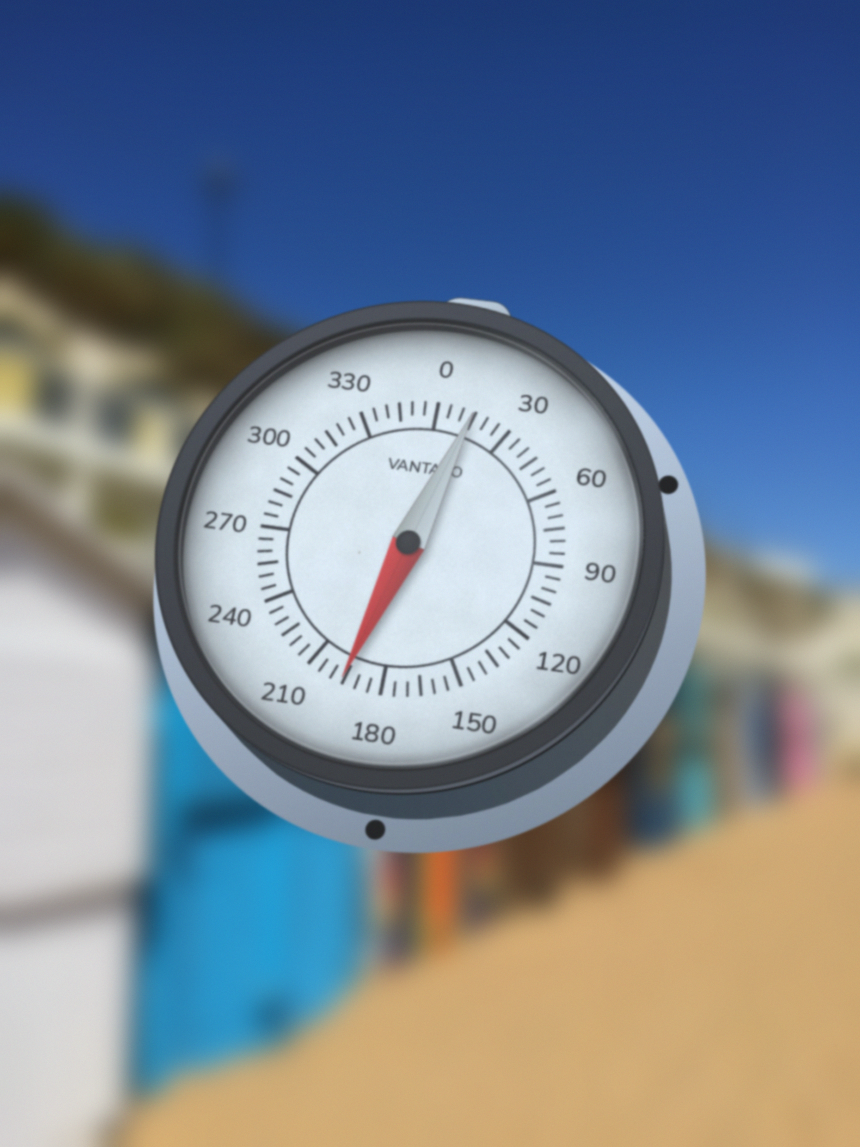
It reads value=195 unit=°
